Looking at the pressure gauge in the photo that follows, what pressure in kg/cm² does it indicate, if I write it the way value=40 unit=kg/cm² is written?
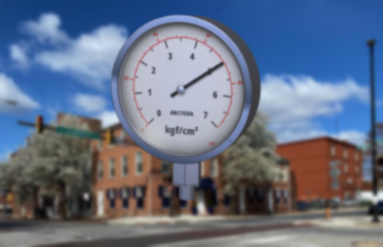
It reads value=5 unit=kg/cm²
